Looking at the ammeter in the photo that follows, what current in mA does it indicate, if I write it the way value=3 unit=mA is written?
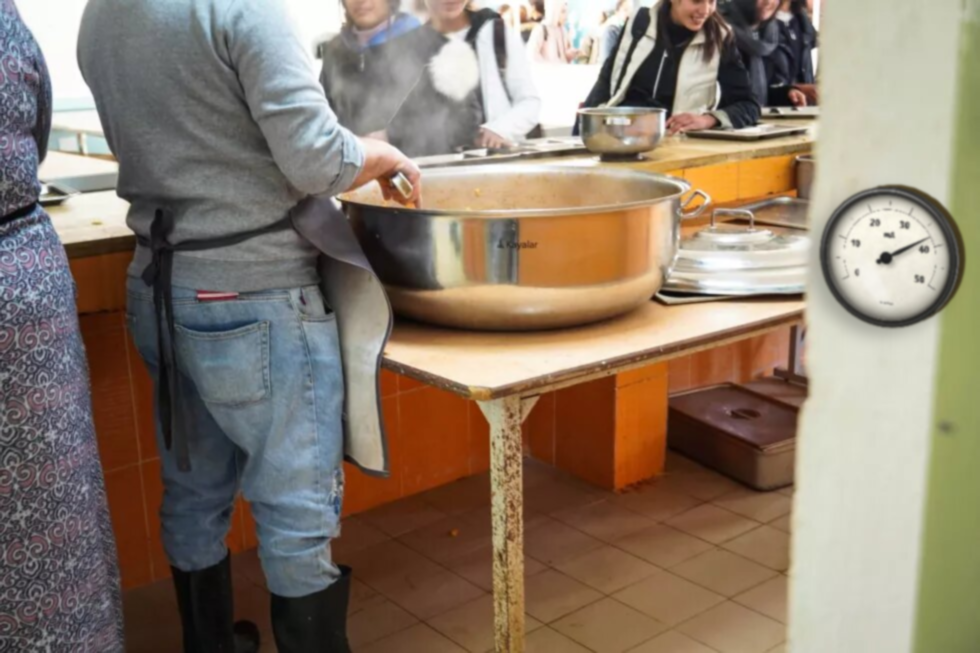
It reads value=37.5 unit=mA
